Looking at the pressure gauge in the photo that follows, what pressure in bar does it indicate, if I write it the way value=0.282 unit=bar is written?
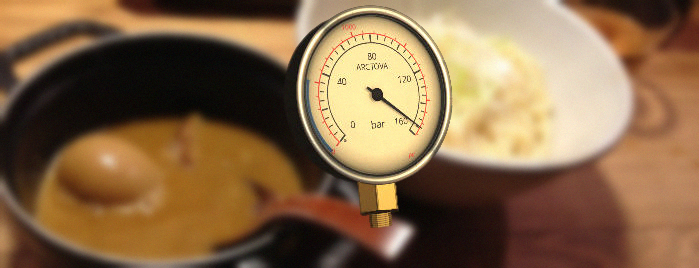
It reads value=155 unit=bar
